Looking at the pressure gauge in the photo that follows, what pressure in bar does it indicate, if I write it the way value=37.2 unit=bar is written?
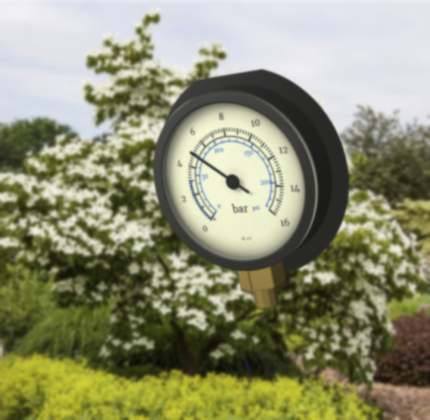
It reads value=5 unit=bar
